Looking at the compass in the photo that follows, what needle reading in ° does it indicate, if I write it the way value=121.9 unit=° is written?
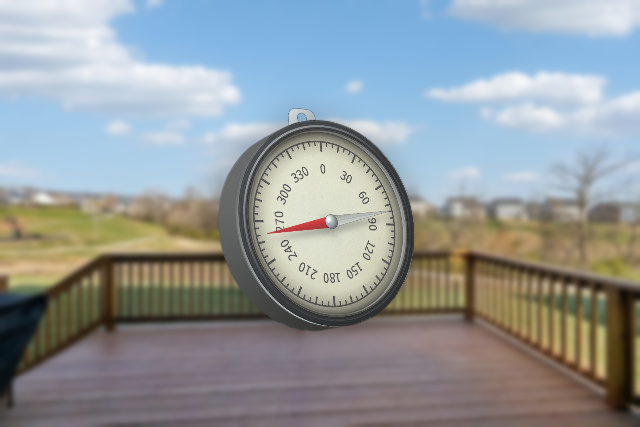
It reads value=260 unit=°
